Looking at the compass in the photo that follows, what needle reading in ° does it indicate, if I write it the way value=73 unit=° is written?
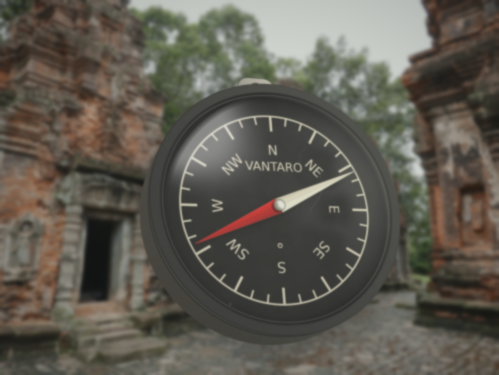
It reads value=245 unit=°
